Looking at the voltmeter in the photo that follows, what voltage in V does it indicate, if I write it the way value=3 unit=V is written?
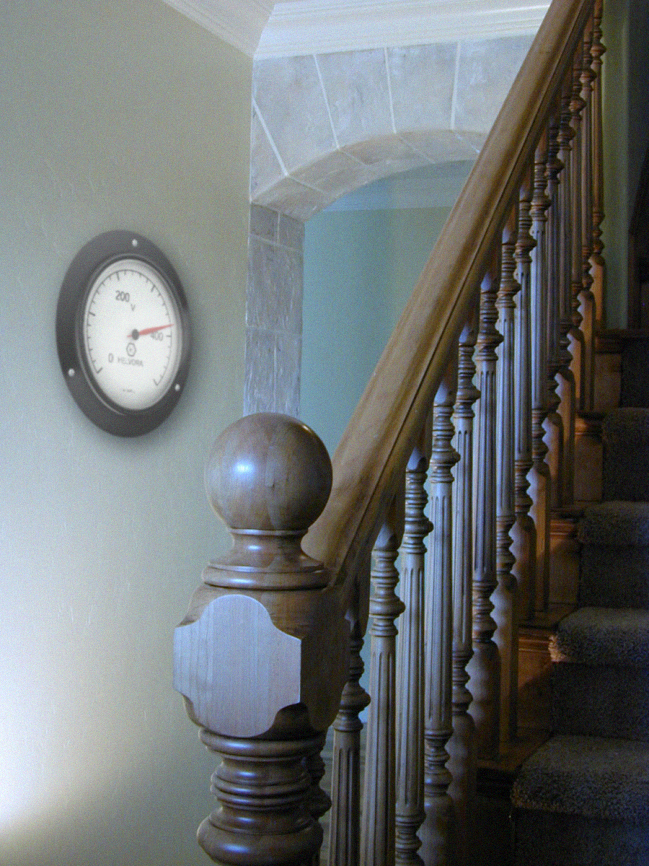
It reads value=380 unit=V
